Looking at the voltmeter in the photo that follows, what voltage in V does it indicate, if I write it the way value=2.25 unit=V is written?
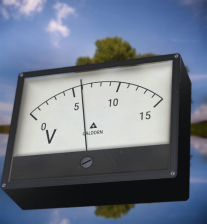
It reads value=6 unit=V
